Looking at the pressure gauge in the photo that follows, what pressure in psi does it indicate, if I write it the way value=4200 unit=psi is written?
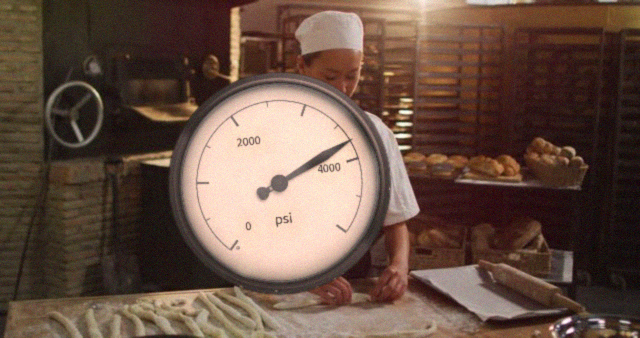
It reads value=3750 unit=psi
